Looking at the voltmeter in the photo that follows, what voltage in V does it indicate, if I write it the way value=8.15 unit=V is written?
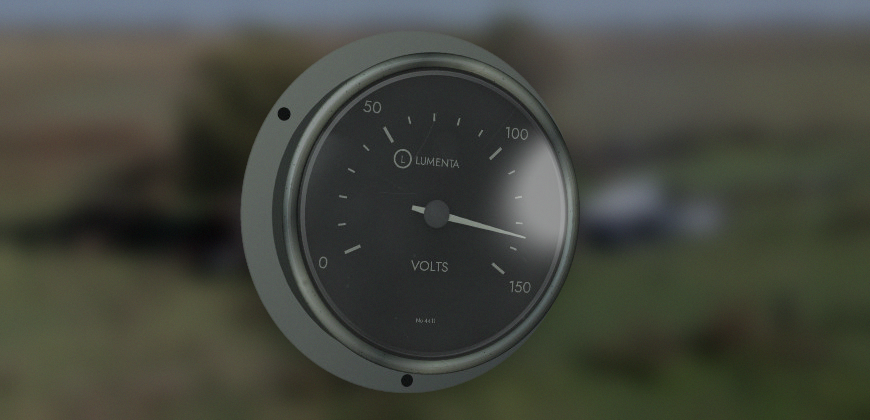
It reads value=135 unit=V
